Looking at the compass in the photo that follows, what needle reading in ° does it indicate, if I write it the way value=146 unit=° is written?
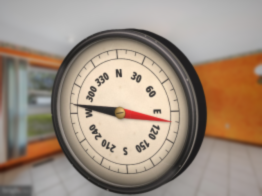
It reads value=100 unit=°
